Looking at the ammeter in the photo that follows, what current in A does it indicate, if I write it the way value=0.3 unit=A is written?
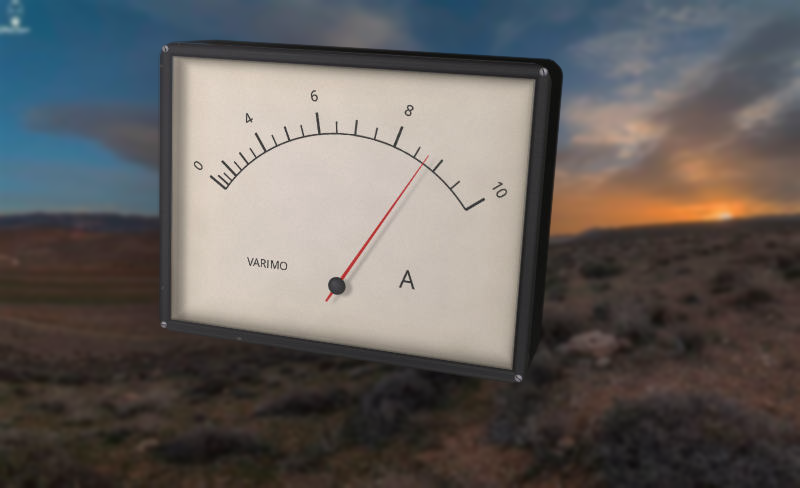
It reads value=8.75 unit=A
